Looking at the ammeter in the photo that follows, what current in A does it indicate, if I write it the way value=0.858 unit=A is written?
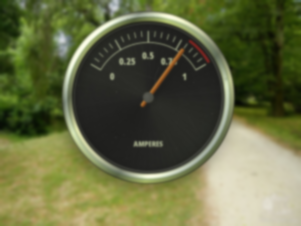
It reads value=0.8 unit=A
